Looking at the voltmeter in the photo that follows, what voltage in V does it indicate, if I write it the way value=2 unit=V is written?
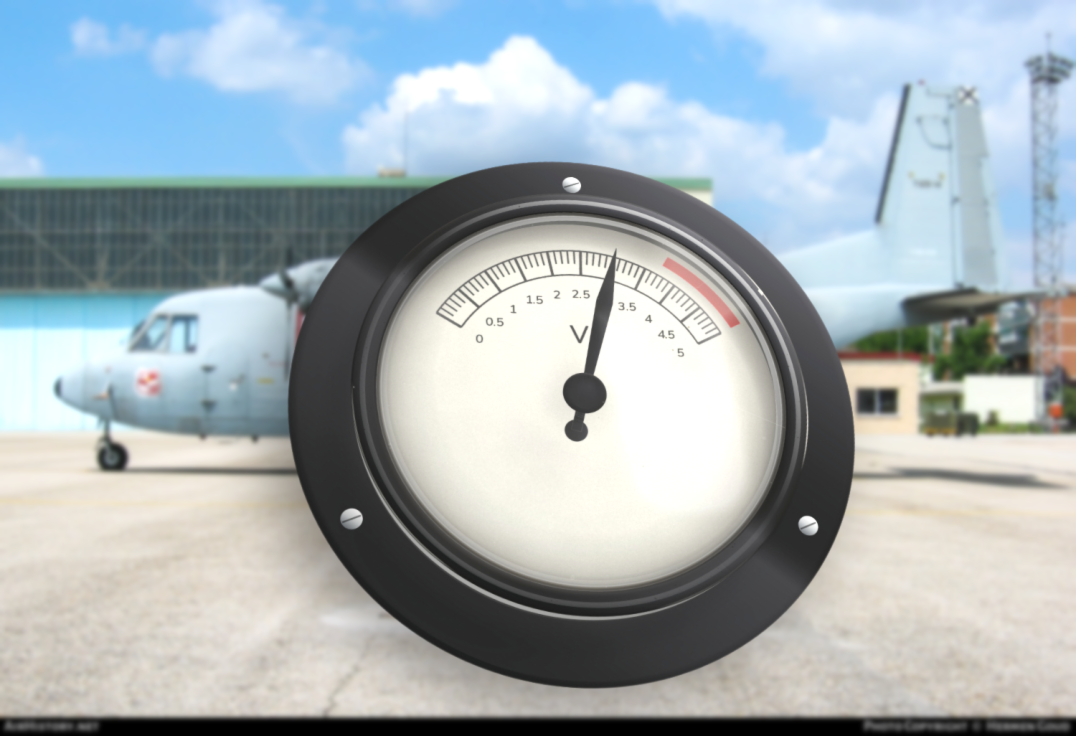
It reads value=3 unit=V
